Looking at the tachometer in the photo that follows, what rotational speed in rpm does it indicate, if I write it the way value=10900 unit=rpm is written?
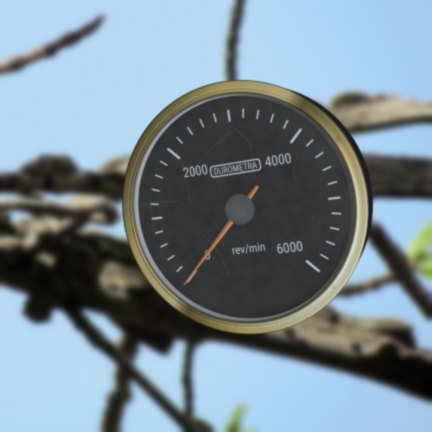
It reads value=0 unit=rpm
